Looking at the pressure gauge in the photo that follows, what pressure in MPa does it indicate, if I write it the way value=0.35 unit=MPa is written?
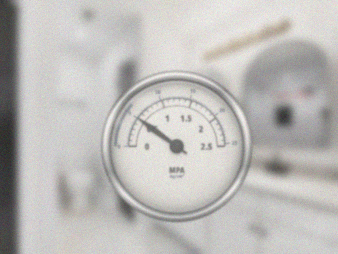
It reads value=0.5 unit=MPa
